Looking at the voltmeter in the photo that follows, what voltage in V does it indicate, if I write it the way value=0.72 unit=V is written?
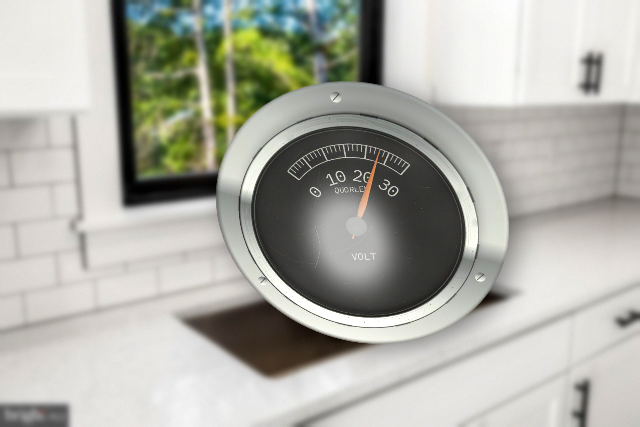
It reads value=23 unit=V
